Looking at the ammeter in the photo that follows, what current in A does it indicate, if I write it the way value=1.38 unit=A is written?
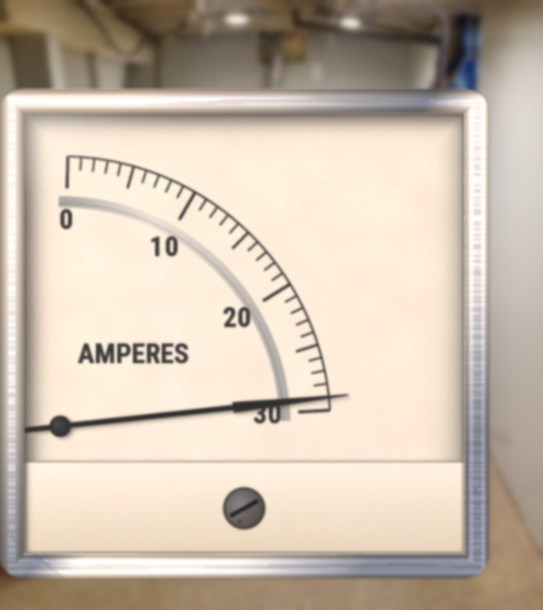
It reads value=29 unit=A
